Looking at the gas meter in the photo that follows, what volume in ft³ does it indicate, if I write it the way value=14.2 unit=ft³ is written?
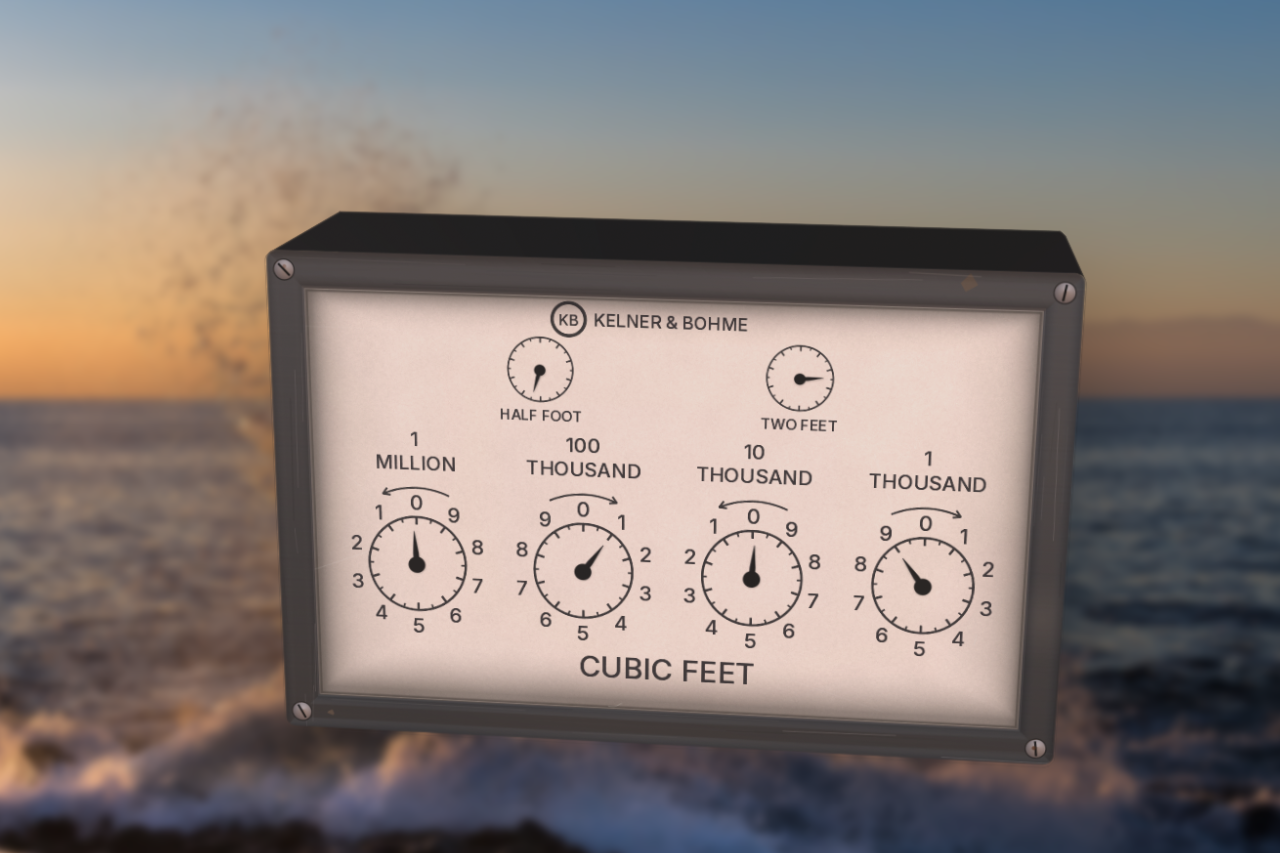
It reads value=9900 unit=ft³
